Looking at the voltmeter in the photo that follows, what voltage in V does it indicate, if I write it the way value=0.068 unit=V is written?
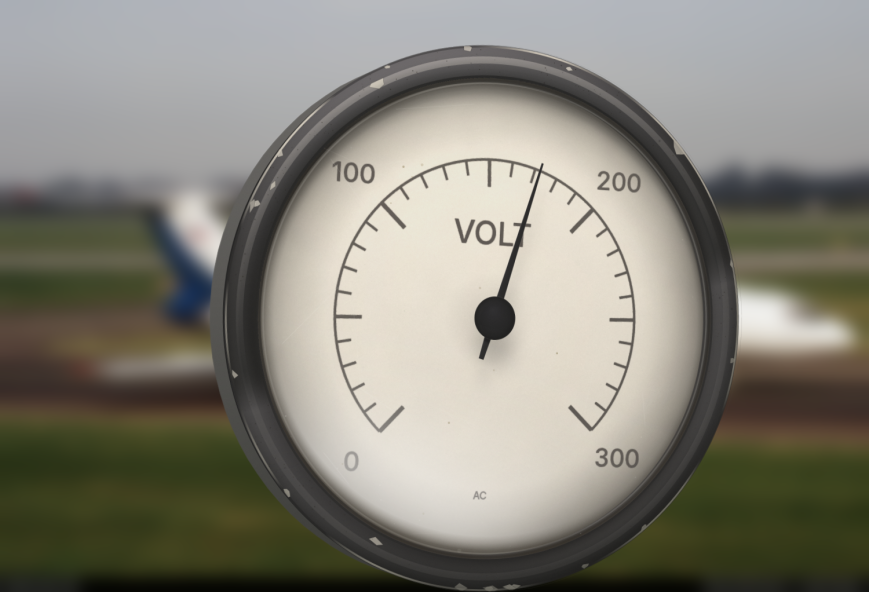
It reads value=170 unit=V
